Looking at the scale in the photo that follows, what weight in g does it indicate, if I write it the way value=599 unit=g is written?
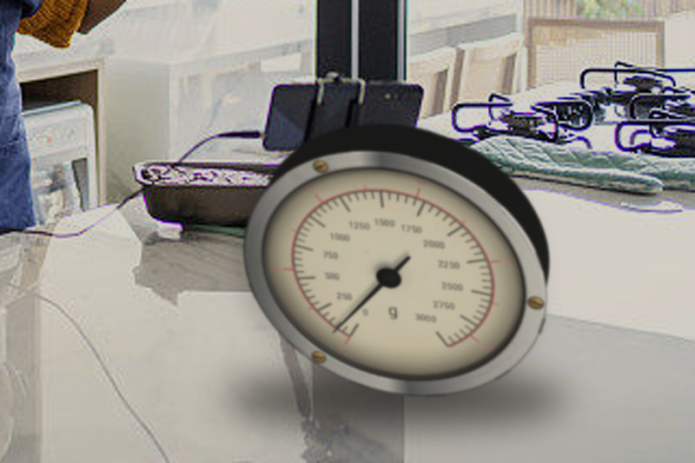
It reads value=100 unit=g
